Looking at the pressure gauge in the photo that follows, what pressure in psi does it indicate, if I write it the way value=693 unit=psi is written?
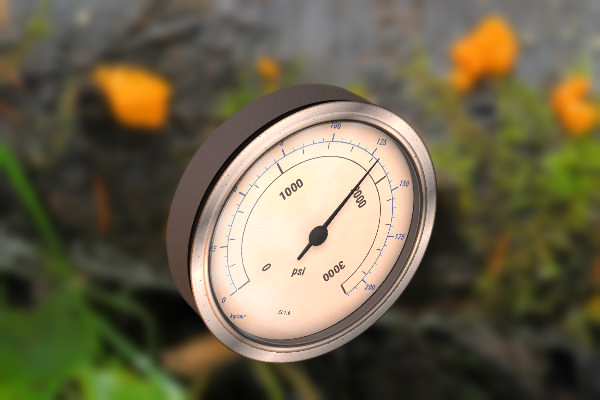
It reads value=1800 unit=psi
